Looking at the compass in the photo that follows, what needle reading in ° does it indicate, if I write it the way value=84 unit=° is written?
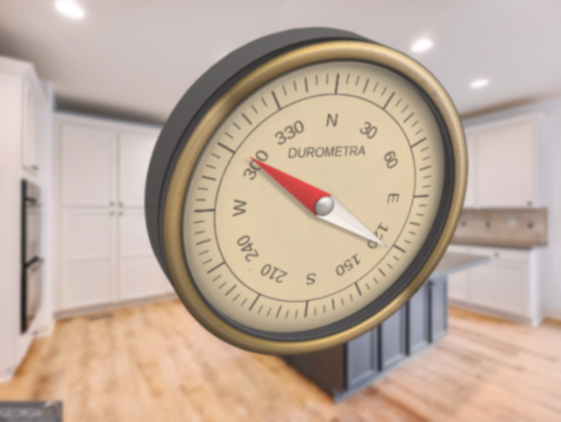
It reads value=302.5 unit=°
